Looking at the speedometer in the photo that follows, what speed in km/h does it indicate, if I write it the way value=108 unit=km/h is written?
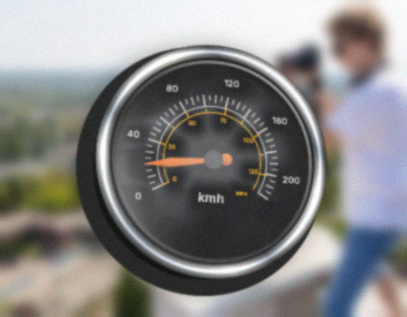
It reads value=20 unit=km/h
